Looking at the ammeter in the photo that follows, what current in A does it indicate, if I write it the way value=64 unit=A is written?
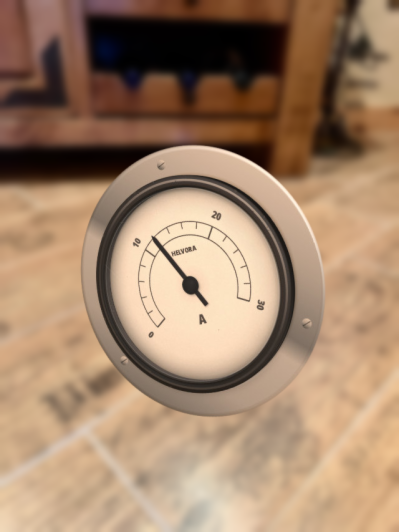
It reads value=12 unit=A
